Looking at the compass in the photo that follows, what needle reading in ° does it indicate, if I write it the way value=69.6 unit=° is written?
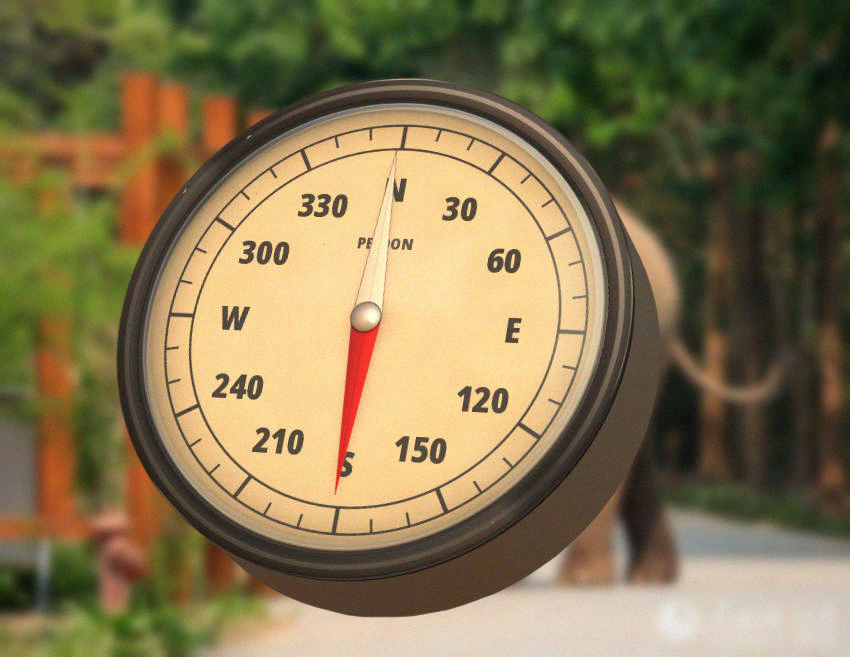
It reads value=180 unit=°
